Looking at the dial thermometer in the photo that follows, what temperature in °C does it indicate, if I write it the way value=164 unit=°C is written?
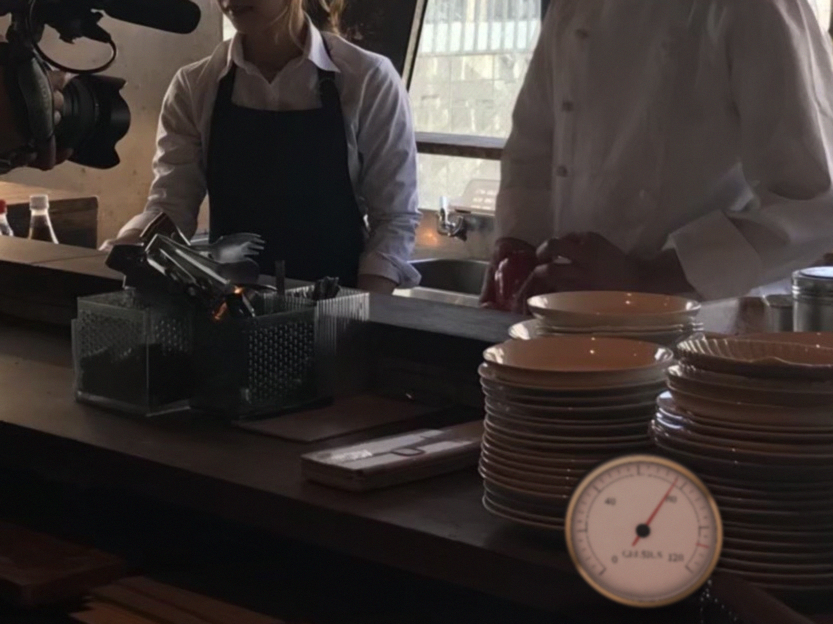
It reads value=76 unit=°C
